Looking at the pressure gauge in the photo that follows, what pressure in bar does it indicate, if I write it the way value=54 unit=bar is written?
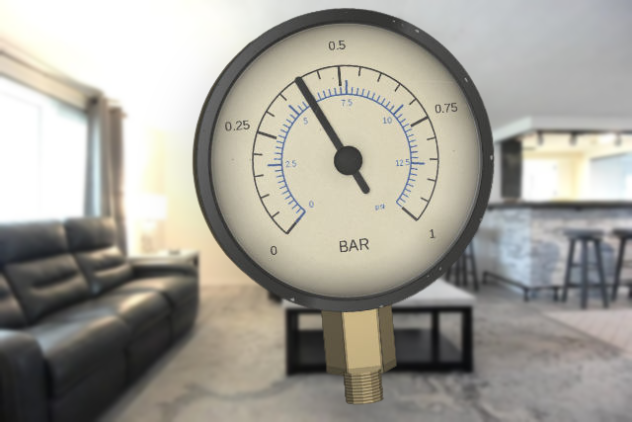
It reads value=0.4 unit=bar
